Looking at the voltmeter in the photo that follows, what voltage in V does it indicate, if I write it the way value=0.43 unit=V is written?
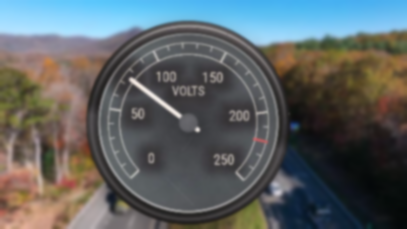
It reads value=75 unit=V
